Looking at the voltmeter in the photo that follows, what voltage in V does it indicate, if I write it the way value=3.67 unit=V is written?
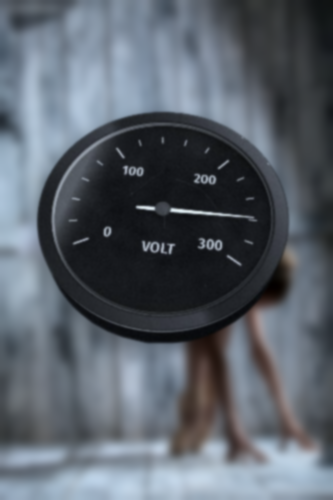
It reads value=260 unit=V
